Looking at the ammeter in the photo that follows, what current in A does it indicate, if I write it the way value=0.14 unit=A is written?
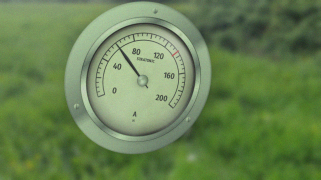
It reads value=60 unit=A
